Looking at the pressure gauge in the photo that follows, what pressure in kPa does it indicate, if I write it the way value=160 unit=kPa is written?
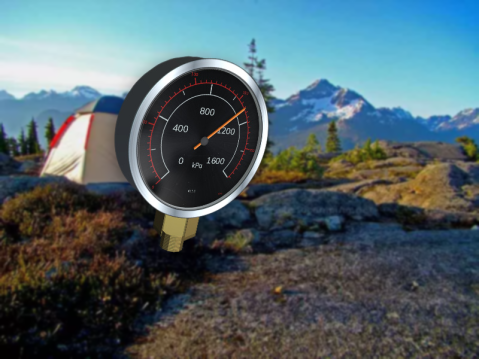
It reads value=1100 unit=kPa
